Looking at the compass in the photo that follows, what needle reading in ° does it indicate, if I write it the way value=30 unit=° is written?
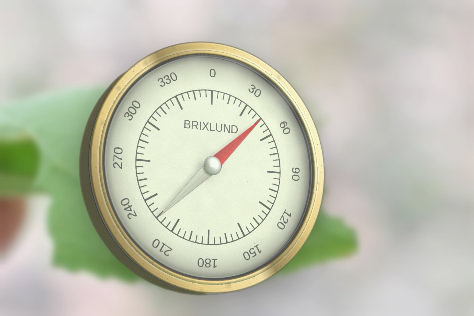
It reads value=45 unit=°
